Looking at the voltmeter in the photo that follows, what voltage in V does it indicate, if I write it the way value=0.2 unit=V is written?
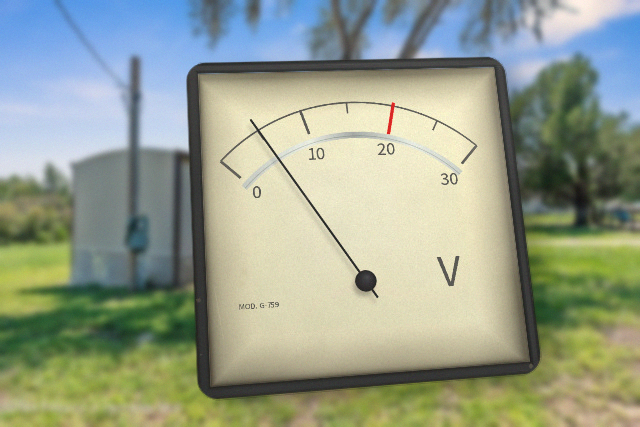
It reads value=5 unit=V
